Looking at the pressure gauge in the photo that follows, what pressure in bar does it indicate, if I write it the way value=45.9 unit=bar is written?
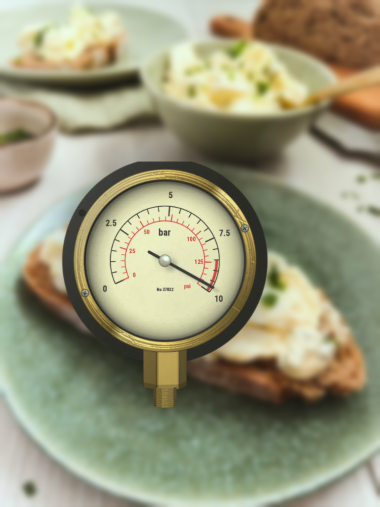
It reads value=9.75 unit=bar
